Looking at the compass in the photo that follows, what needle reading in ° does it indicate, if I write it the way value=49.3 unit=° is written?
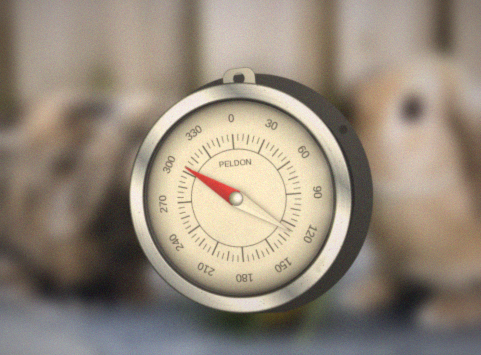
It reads value=305 unit=°
